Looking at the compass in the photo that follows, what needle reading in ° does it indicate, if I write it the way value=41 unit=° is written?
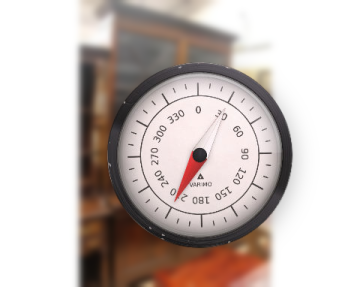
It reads value=210 unit=°
